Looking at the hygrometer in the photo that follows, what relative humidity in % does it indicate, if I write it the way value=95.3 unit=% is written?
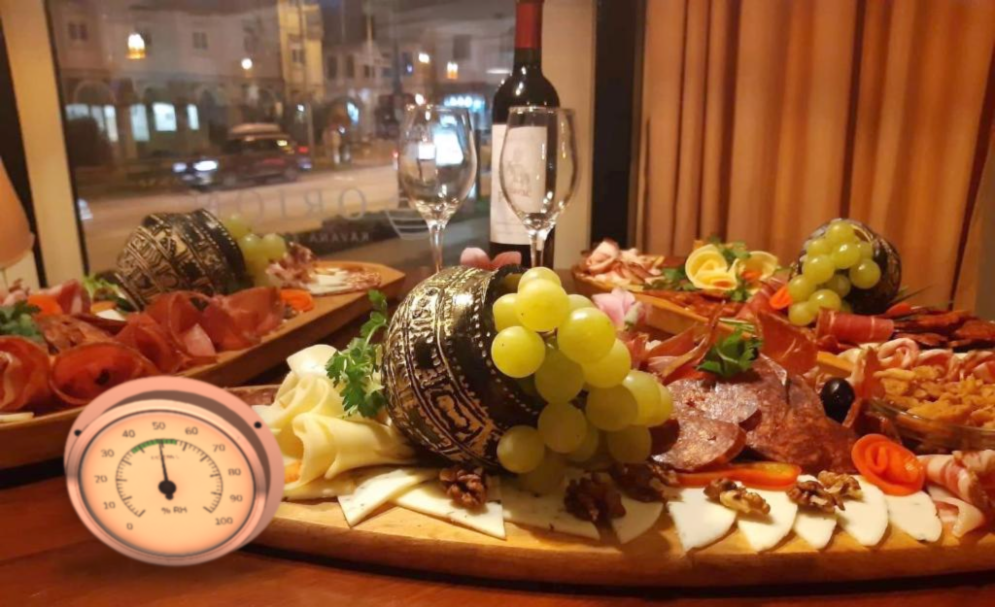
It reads value=50 unit=%
